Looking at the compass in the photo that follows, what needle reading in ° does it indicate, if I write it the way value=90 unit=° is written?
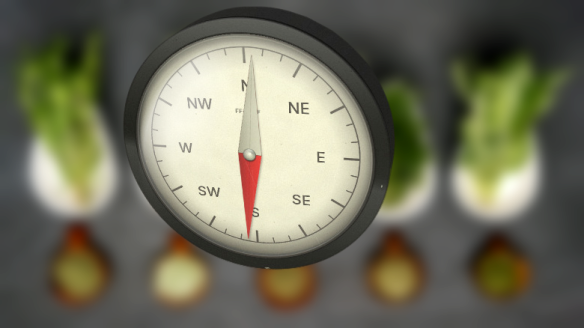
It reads value=185 unit=°
